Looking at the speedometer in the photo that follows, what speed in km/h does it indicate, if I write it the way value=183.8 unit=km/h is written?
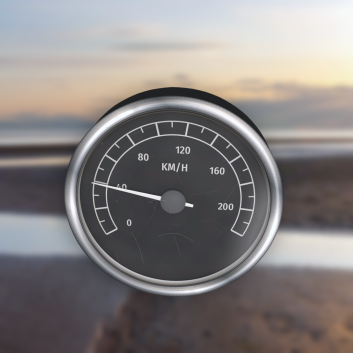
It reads value=40 unit=km/h
